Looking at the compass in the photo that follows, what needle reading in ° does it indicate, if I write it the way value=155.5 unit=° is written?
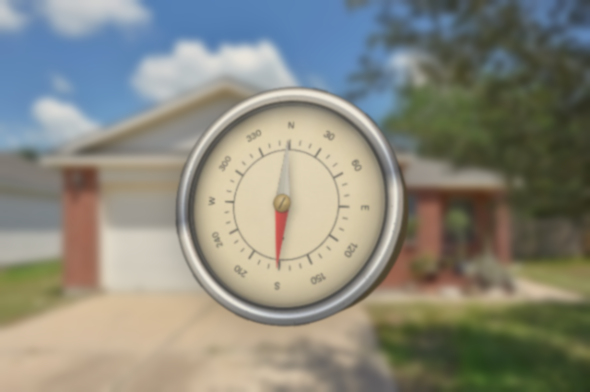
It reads value=180 unit=°
